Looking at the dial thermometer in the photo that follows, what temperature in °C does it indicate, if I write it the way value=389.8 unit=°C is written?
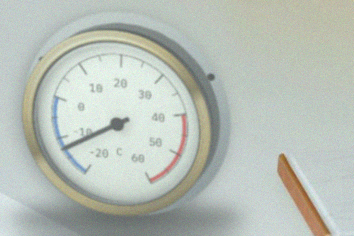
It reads value=-12.5 unit=°C
